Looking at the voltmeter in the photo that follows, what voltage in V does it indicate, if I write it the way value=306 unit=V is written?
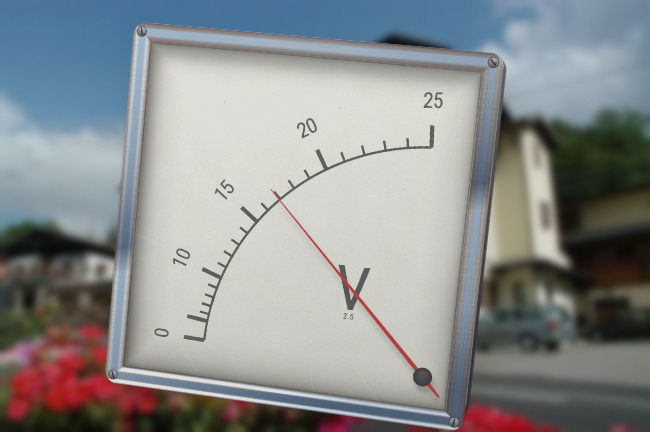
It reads value=17 unit=V
